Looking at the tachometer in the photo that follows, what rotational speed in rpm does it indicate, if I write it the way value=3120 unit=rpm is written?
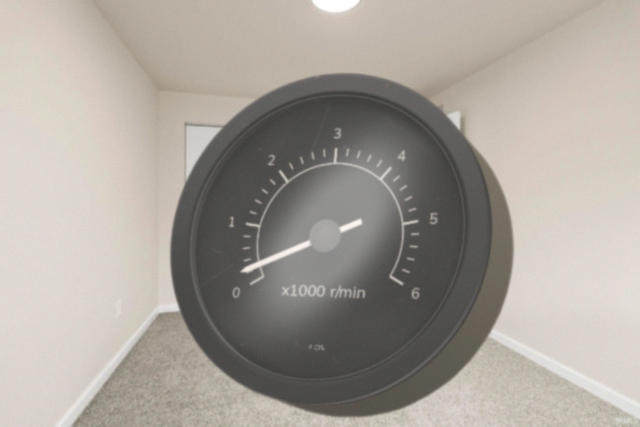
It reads value=200 unit=rpm
